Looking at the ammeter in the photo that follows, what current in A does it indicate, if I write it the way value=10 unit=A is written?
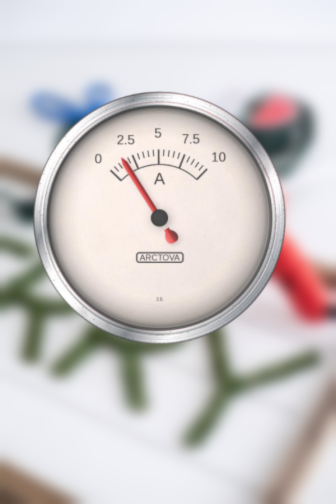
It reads value=1.5 unit=A
